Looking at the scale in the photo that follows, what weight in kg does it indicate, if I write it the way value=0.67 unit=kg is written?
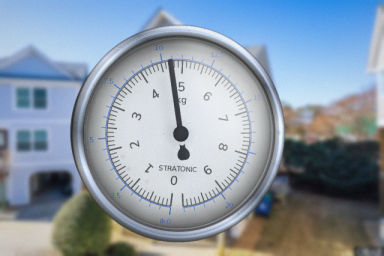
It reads value=4.7 unit=kg
